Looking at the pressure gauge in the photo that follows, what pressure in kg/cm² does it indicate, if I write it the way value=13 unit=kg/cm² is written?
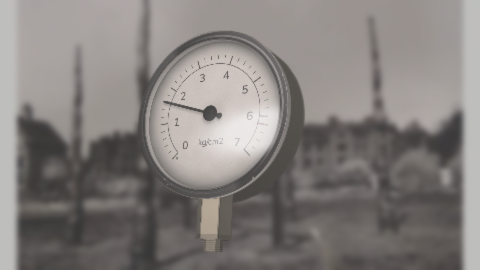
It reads value=1.6 unit=kg/cm²
